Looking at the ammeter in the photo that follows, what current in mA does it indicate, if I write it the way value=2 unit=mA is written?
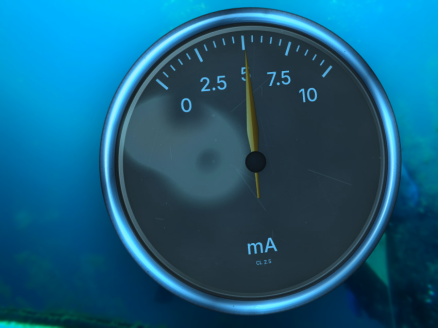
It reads value=5 unit=mA
